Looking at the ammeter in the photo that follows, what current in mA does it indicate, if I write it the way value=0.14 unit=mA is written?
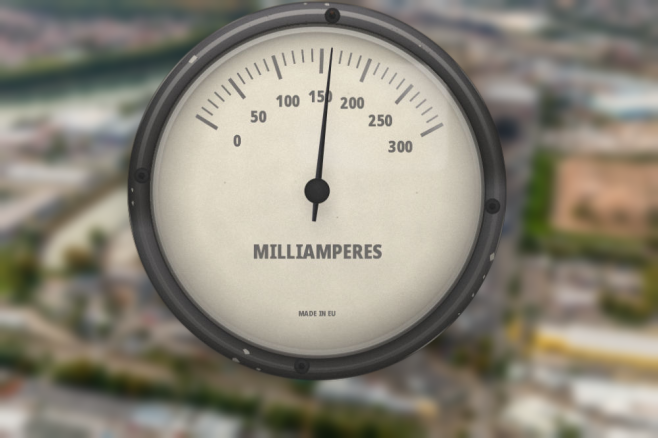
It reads value=160 unit=mA
